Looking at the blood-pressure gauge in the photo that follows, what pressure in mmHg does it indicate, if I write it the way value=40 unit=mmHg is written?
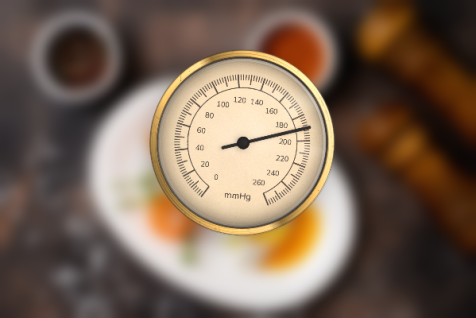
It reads value=190 unit=mmHg
